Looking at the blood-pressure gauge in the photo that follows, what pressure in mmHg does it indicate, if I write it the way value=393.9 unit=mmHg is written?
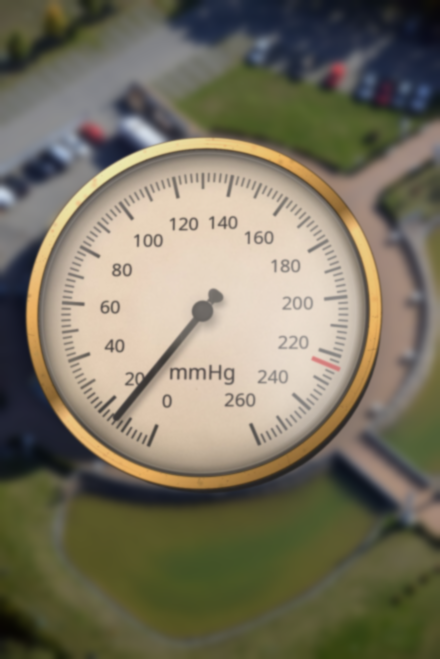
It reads value=14 unit=mmHg
